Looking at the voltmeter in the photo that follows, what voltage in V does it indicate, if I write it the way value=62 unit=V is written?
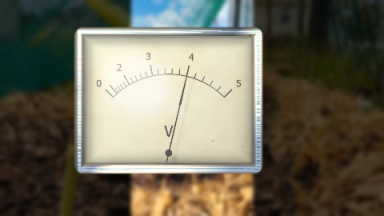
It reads value=4 unit=V
